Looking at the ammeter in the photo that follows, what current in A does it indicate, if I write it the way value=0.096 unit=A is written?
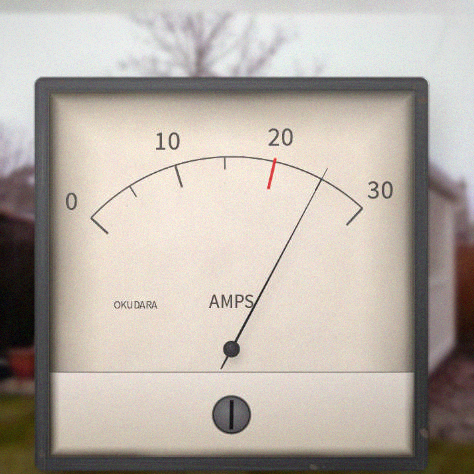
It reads value=25 unit=A
